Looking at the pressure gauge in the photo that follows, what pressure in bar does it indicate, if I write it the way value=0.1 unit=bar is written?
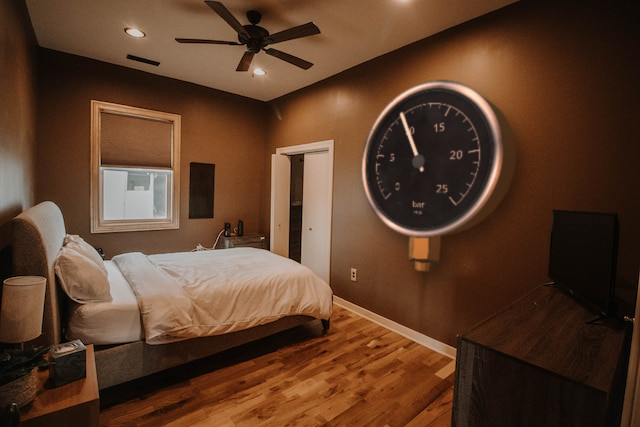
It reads value=10 unit=bar
